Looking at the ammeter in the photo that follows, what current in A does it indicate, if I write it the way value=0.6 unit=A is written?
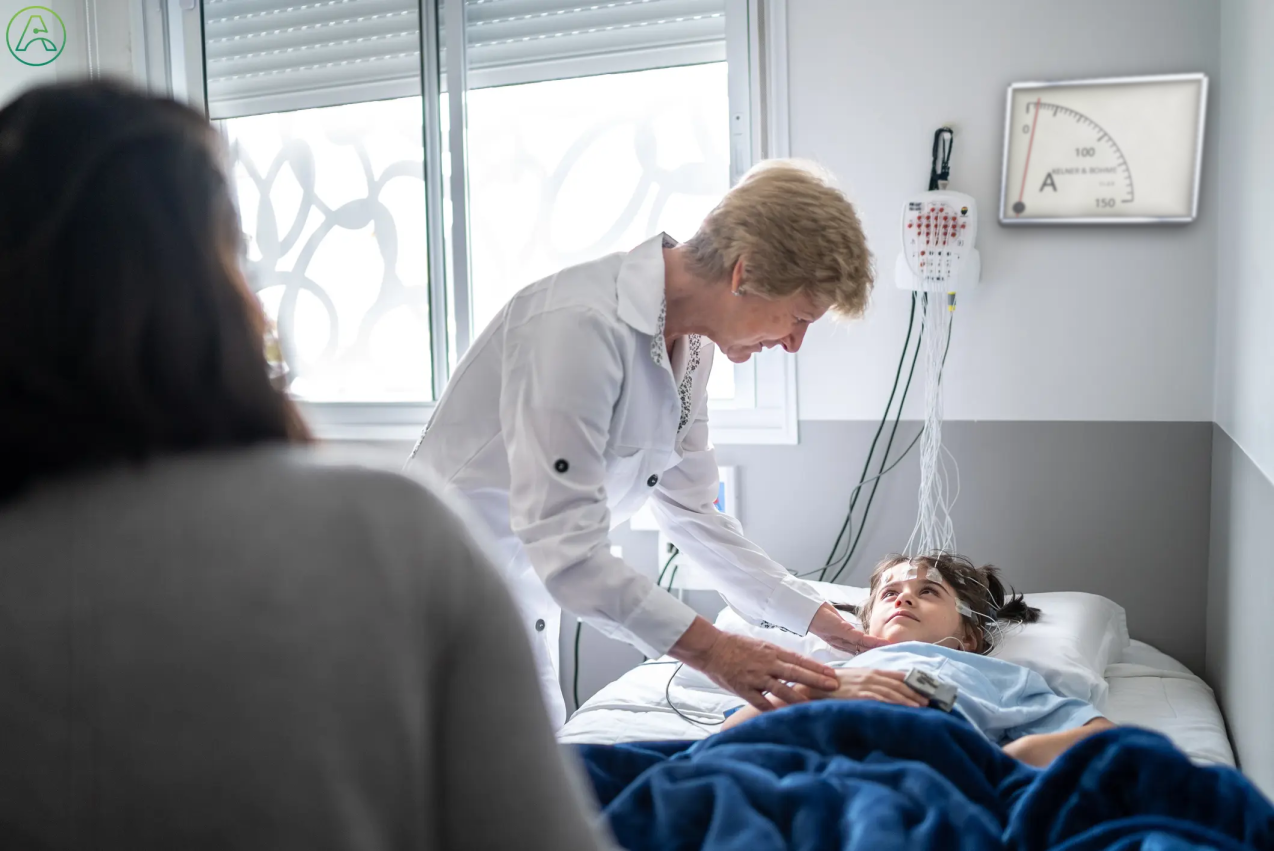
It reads value=25 unit=A
